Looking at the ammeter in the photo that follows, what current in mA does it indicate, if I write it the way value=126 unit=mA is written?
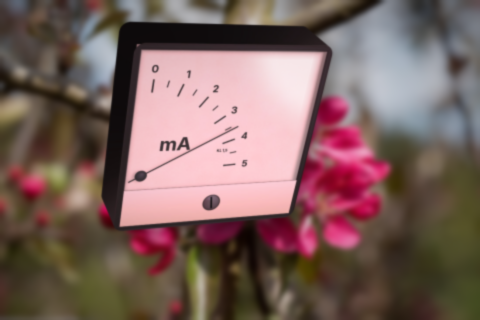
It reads value=3.5 unit=mA
